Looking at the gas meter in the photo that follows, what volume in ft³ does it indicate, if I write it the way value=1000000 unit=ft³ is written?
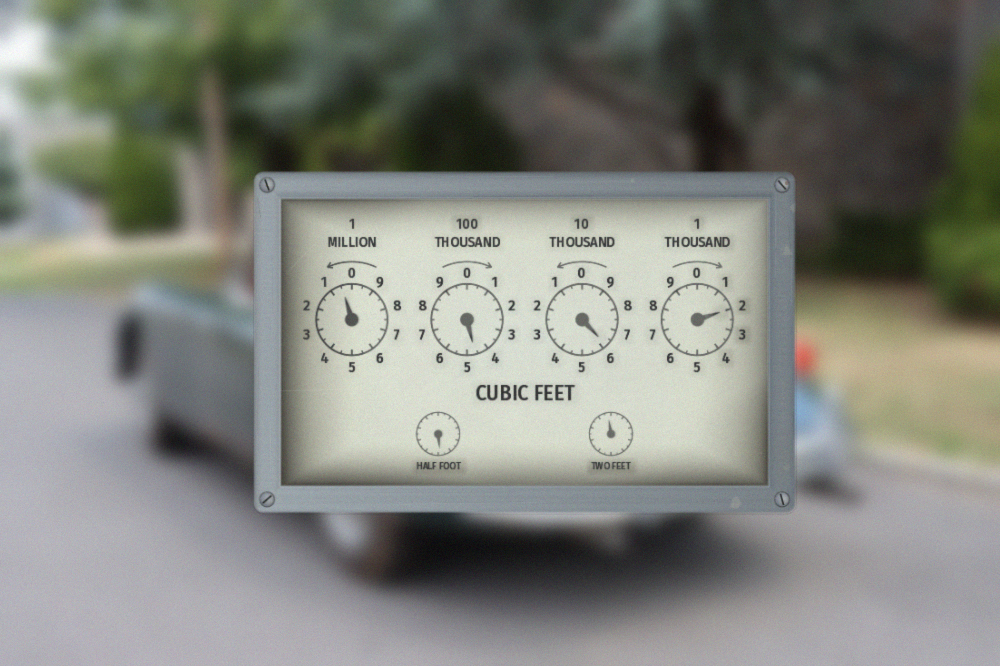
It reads value=46200 unit=ft³
